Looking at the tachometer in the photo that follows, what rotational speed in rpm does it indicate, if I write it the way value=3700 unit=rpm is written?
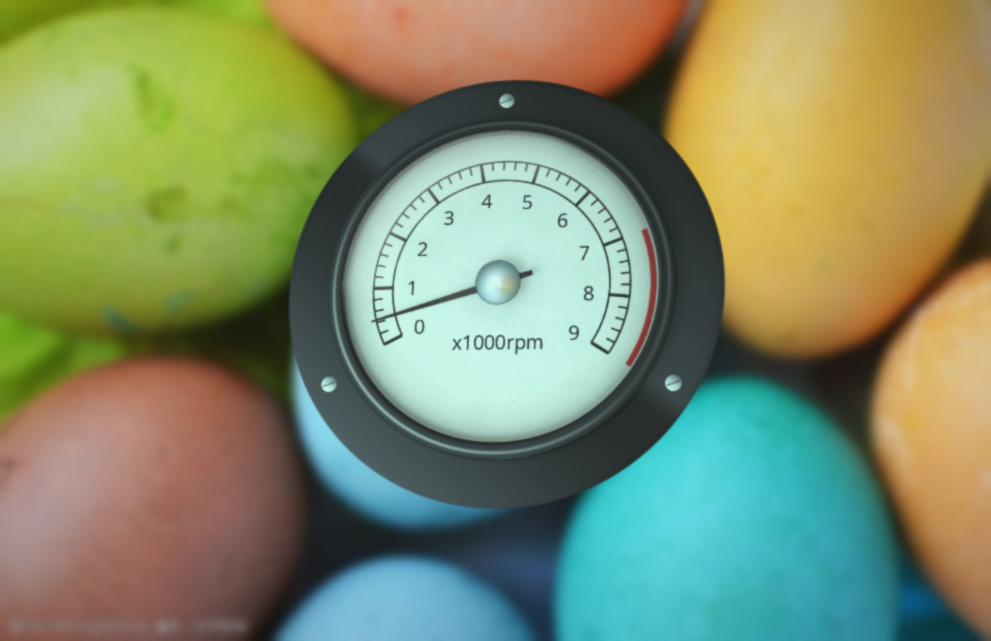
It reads value=400 unit=rpm
